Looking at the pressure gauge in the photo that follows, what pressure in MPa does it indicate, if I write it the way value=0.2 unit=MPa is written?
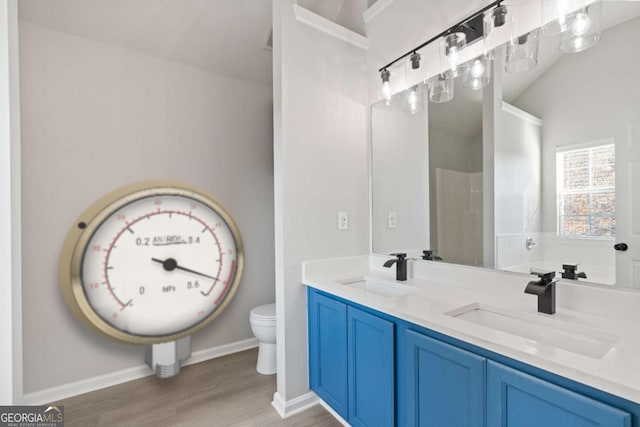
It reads value=0.55 unit=MPa
